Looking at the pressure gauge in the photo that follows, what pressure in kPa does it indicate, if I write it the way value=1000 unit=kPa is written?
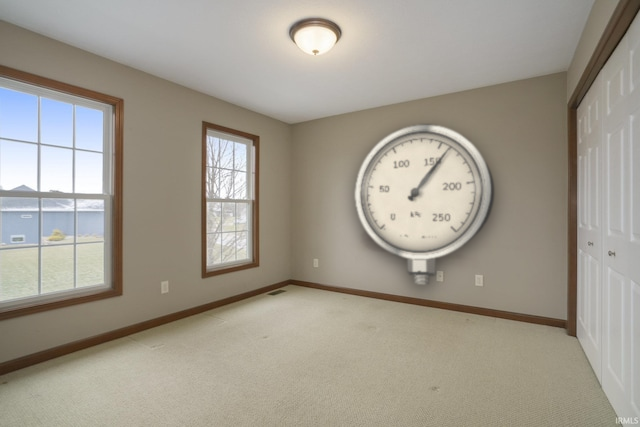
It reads value=160 unit=kPa
